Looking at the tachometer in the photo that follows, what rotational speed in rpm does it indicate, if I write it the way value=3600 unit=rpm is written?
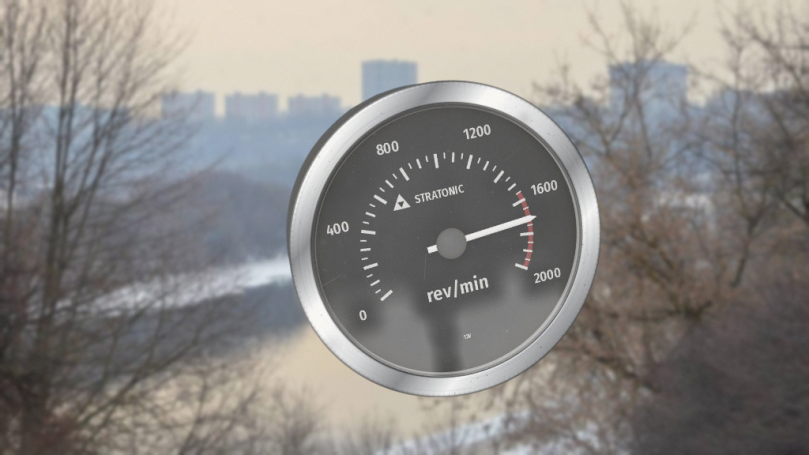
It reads value=1700 unit=rpm
